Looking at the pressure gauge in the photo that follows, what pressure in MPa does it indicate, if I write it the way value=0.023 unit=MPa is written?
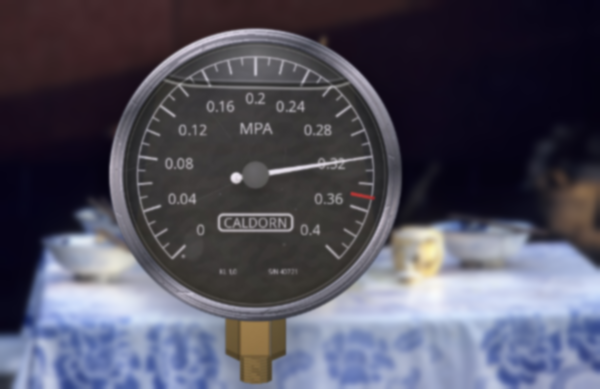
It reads value=0.32 unit=MPa
